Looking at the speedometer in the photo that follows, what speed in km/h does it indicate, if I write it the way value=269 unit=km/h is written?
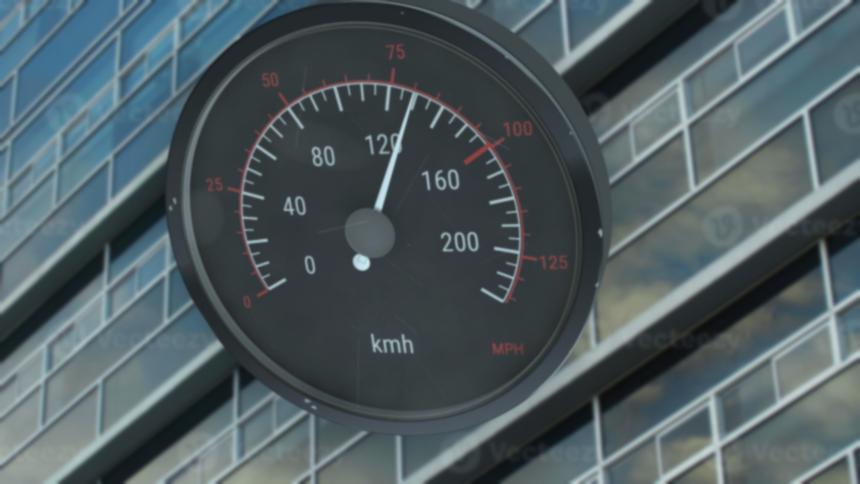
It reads value=130 unit=km/h
